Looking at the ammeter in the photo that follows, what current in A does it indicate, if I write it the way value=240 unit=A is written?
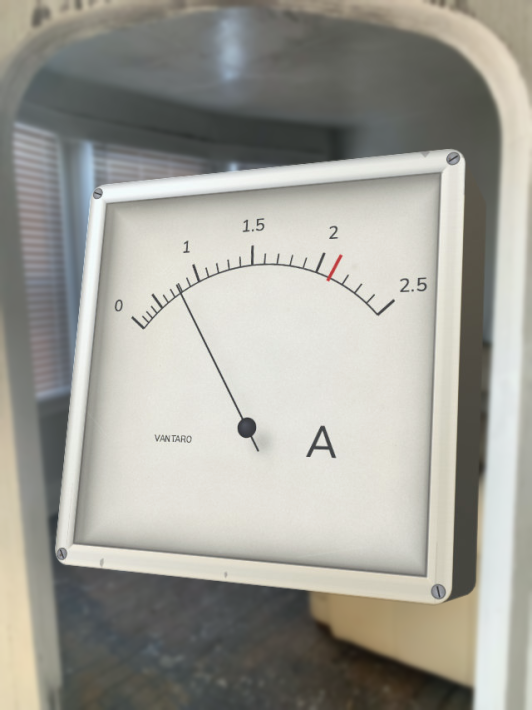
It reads value=0.8 unit=A
